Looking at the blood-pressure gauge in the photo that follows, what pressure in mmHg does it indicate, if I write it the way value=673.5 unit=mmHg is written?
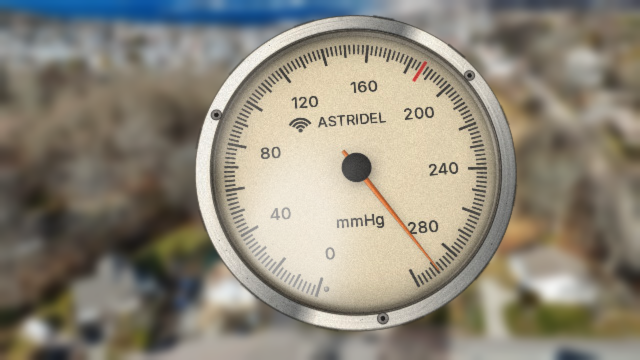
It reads value=290 unit=mmHg
